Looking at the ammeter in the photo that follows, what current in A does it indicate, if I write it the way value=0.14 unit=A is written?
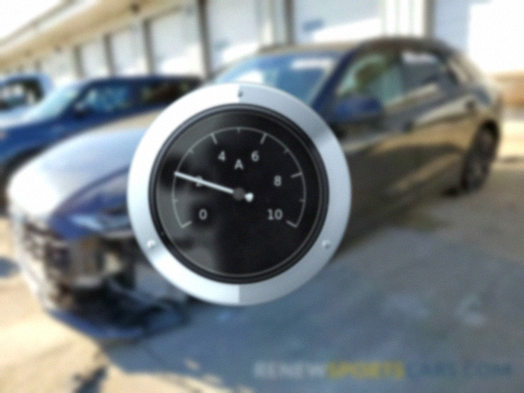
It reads value=2 unit=A
